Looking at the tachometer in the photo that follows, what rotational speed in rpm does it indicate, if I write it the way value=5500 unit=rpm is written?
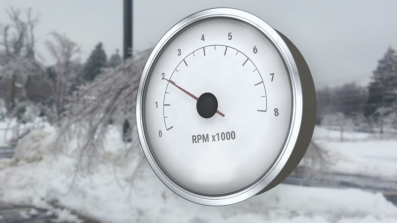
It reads value=2000 unit=rpm
